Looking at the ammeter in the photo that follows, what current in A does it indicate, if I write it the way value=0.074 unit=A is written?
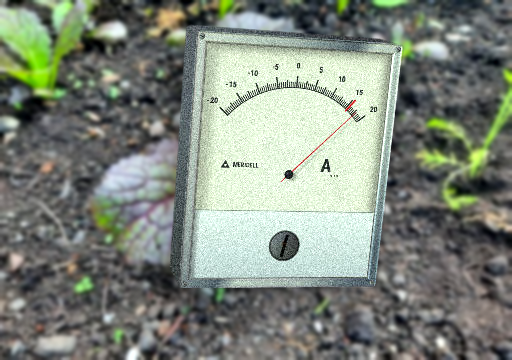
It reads value=17.5 unit=A
